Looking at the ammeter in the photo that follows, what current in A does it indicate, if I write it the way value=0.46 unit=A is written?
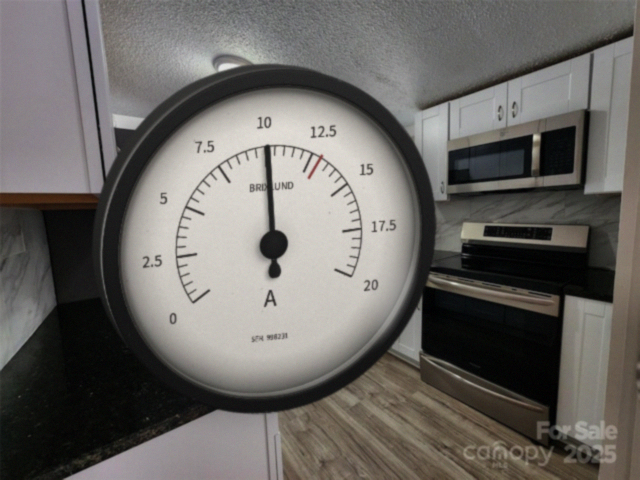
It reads value=10 unit=A
